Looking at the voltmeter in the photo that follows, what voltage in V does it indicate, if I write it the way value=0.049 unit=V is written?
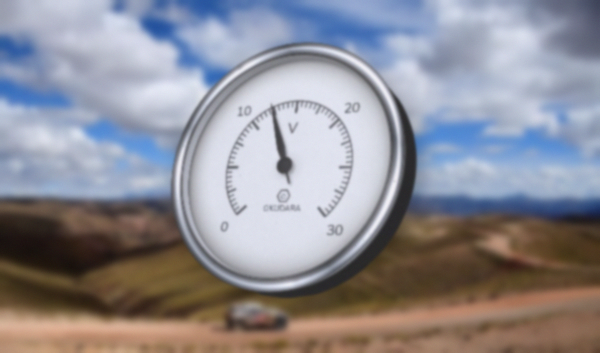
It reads value=12.5 unit=V
